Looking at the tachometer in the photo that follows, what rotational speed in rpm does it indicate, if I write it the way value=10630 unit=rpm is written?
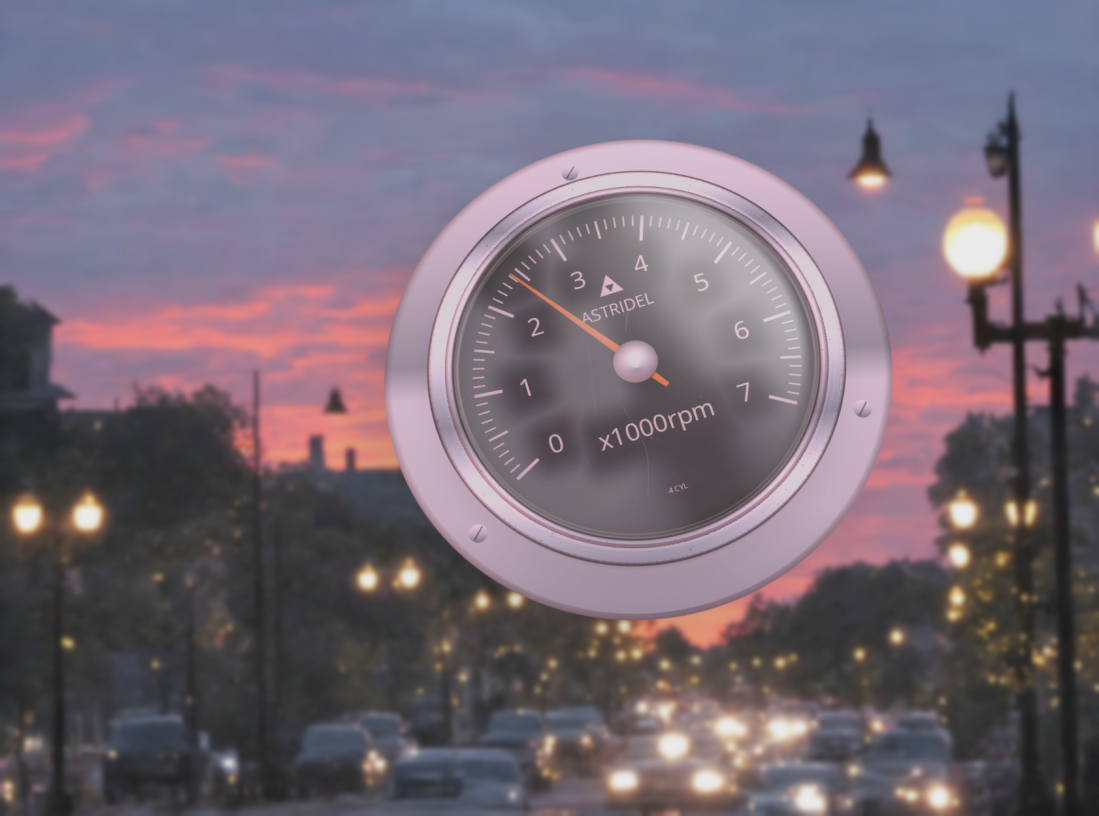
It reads value=2400 unit=rpm
